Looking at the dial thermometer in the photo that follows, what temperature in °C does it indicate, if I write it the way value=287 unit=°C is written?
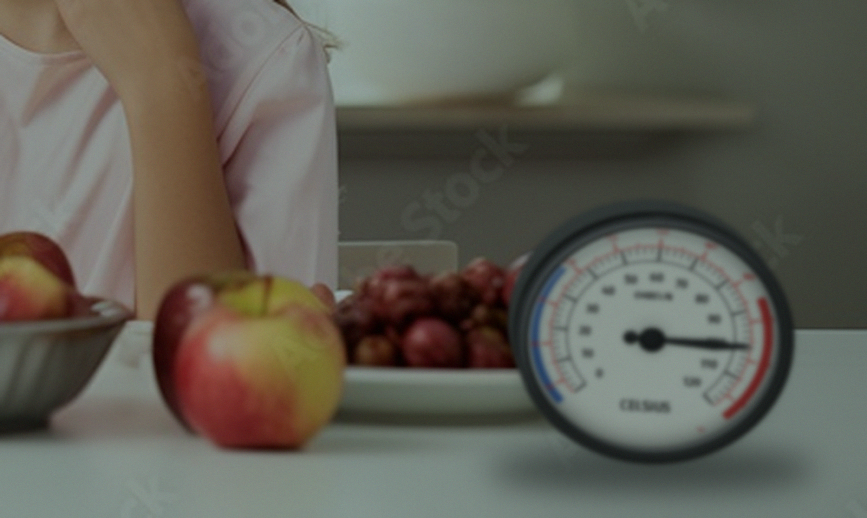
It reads value=100 unit=°C
